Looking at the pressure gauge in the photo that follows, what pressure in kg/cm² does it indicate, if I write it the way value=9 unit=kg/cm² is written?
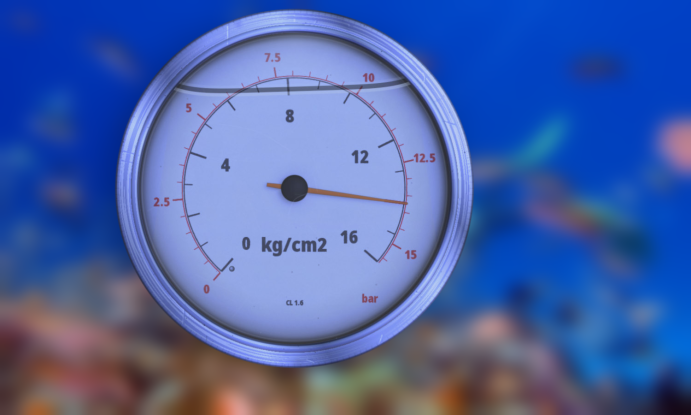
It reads value=14 unit=kg/cm²
